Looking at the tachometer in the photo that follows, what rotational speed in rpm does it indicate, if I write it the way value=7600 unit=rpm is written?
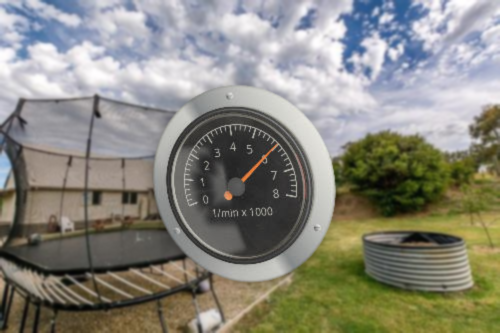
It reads value=6000 unit=rpm
